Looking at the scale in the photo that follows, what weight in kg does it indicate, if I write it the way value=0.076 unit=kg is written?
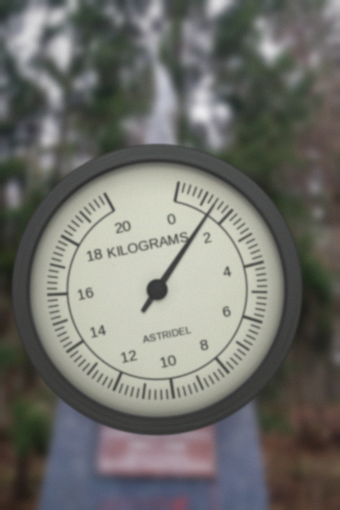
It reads value=1.4 unit=kg
